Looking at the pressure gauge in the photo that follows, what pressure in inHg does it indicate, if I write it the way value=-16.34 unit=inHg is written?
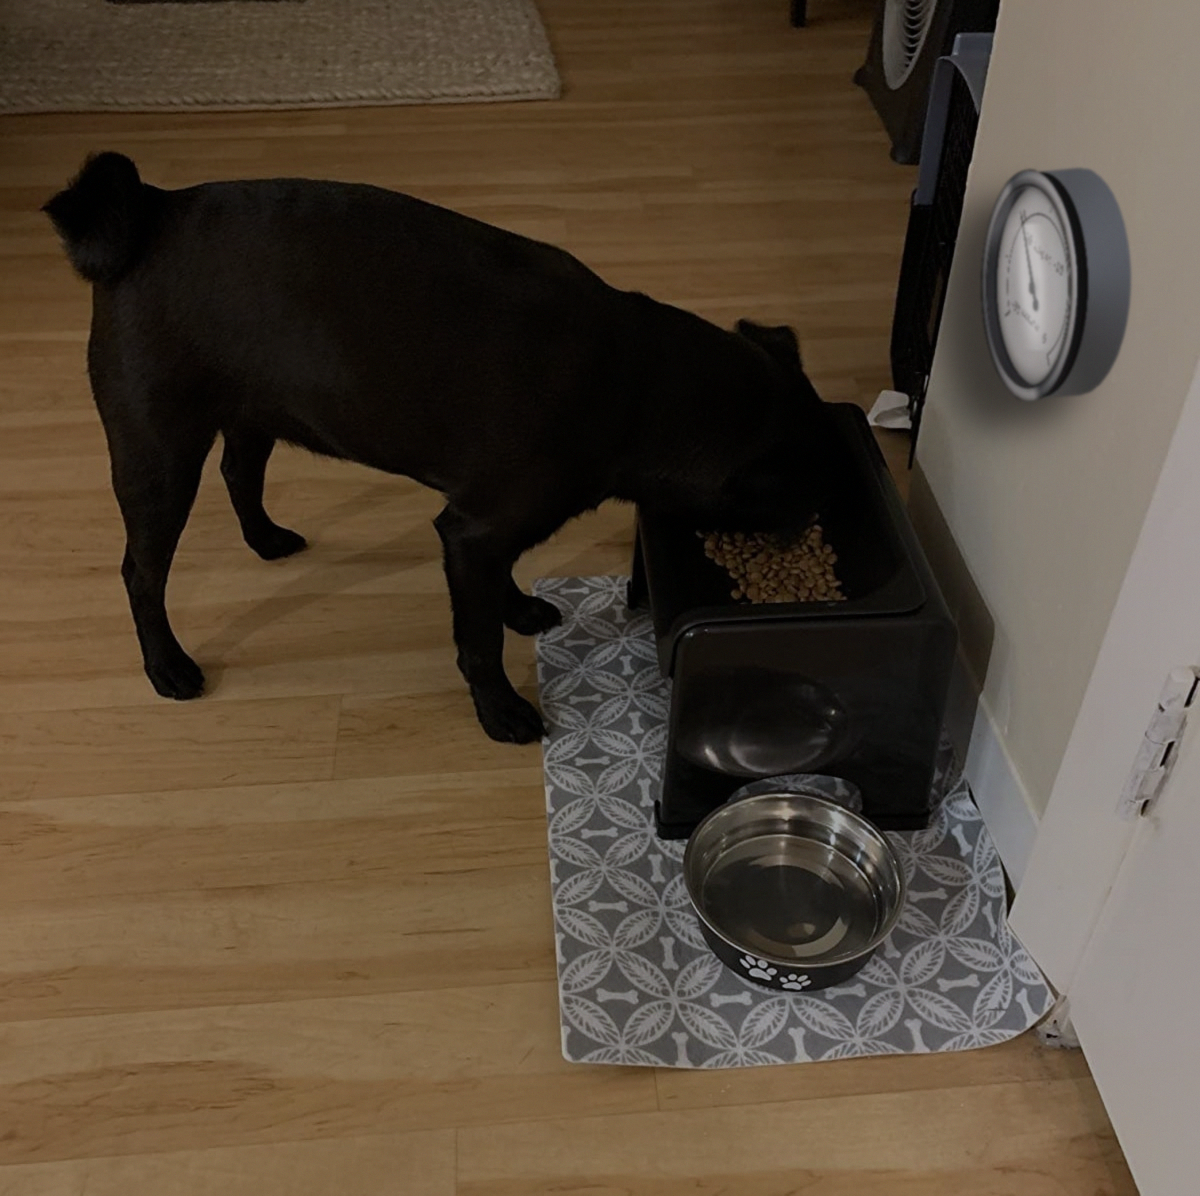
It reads value=-20 unit=inHg
